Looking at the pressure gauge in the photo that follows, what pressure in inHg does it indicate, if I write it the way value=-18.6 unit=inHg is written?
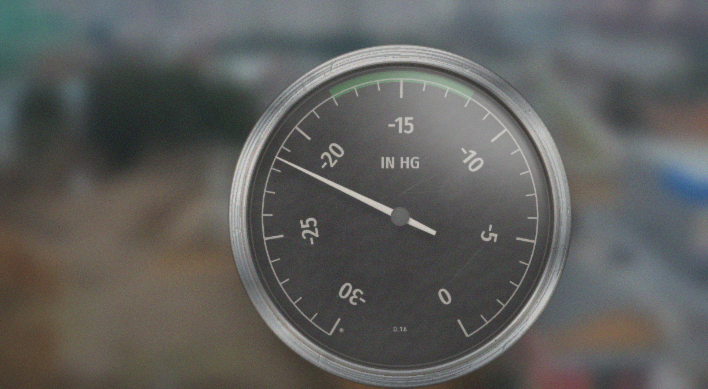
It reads value=-21.5 unit=inHg
